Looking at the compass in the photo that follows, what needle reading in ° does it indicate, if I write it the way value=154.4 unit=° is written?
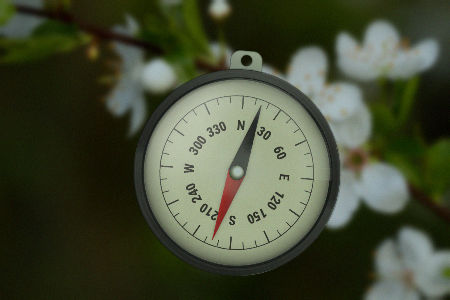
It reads value=195 unit=°
